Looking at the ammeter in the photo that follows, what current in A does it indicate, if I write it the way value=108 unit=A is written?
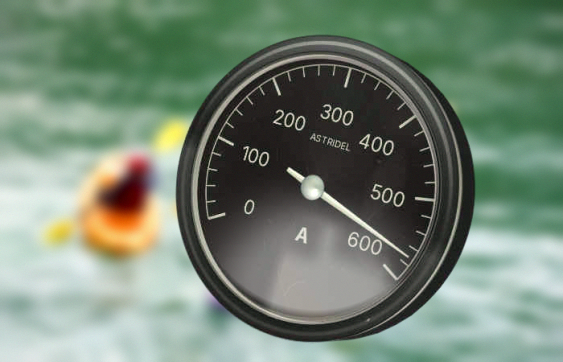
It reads value=570 unit=A
